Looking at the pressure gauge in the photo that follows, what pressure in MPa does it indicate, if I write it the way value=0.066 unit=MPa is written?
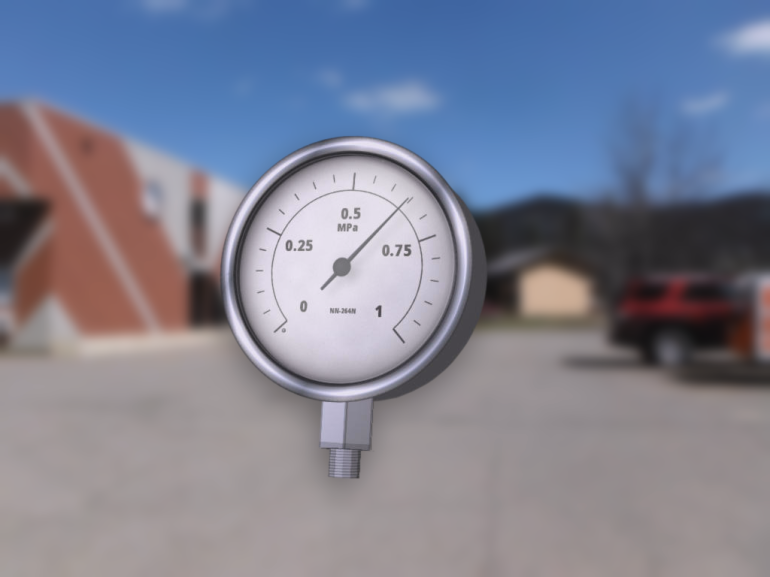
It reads value=0.65 unit=MPa
